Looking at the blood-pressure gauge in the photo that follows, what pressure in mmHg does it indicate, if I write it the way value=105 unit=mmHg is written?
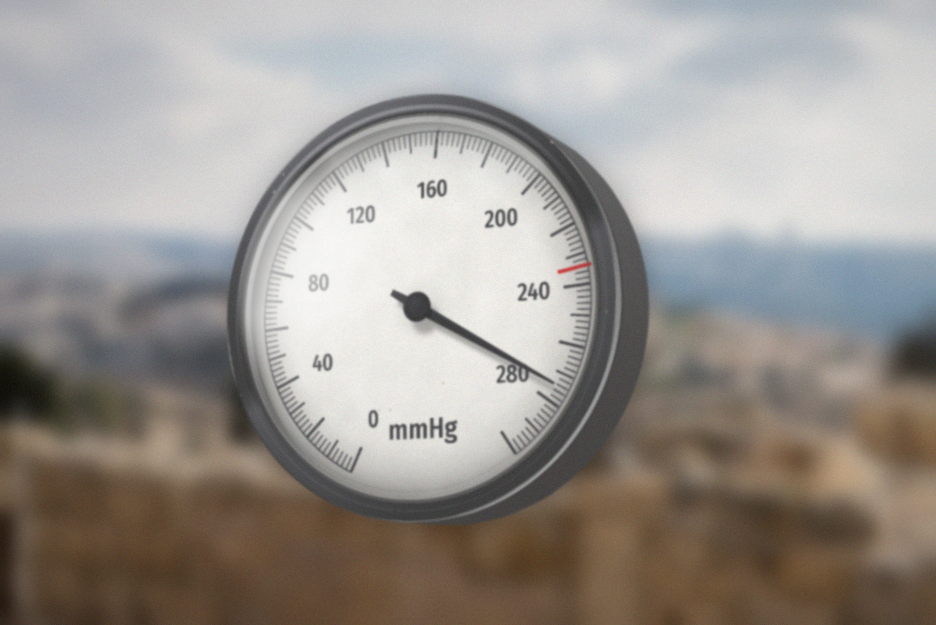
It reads value=274 unit=mmHg
